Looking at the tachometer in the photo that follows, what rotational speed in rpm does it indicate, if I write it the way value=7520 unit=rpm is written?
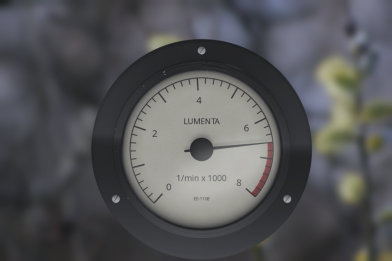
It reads value=6600 unit=rpm
